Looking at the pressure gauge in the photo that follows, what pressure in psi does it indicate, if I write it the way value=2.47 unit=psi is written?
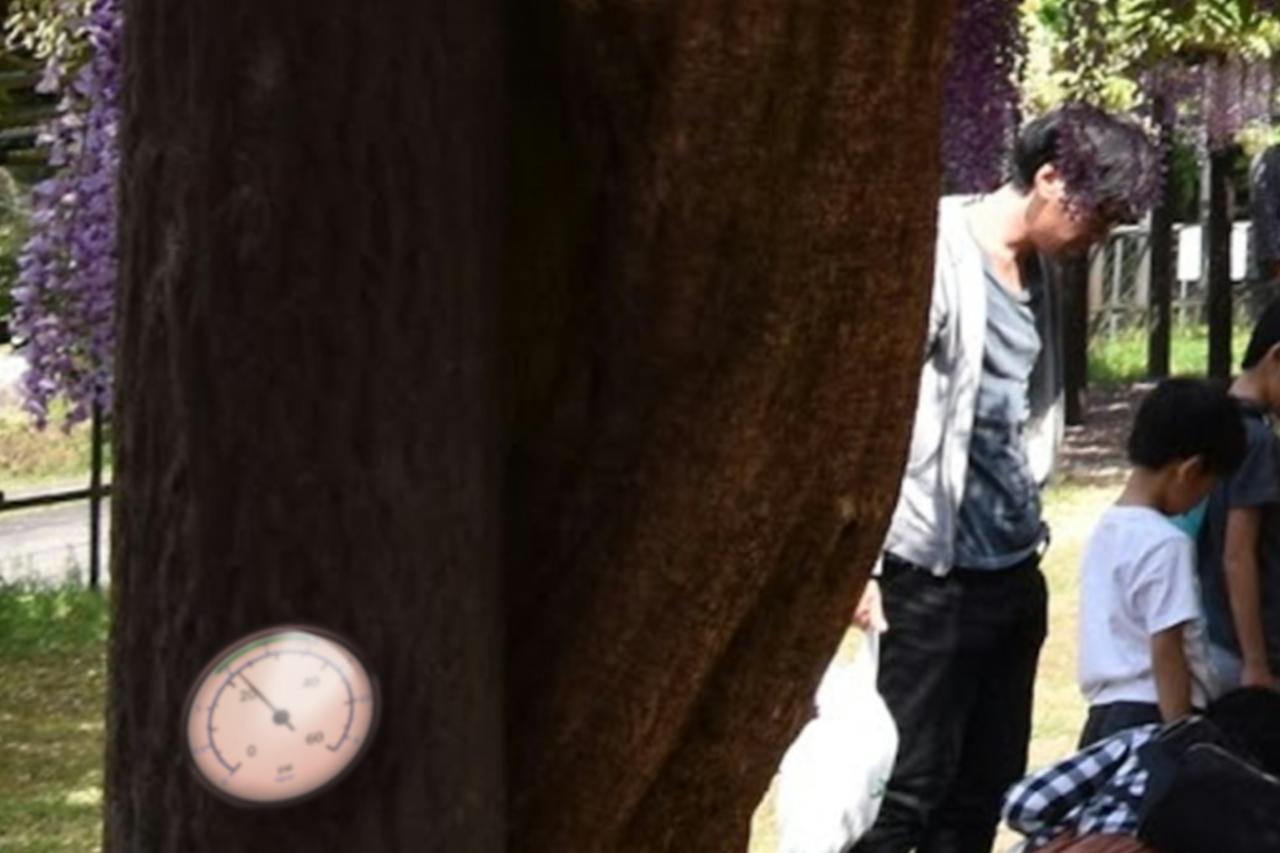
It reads value=22.5 unit=psi
